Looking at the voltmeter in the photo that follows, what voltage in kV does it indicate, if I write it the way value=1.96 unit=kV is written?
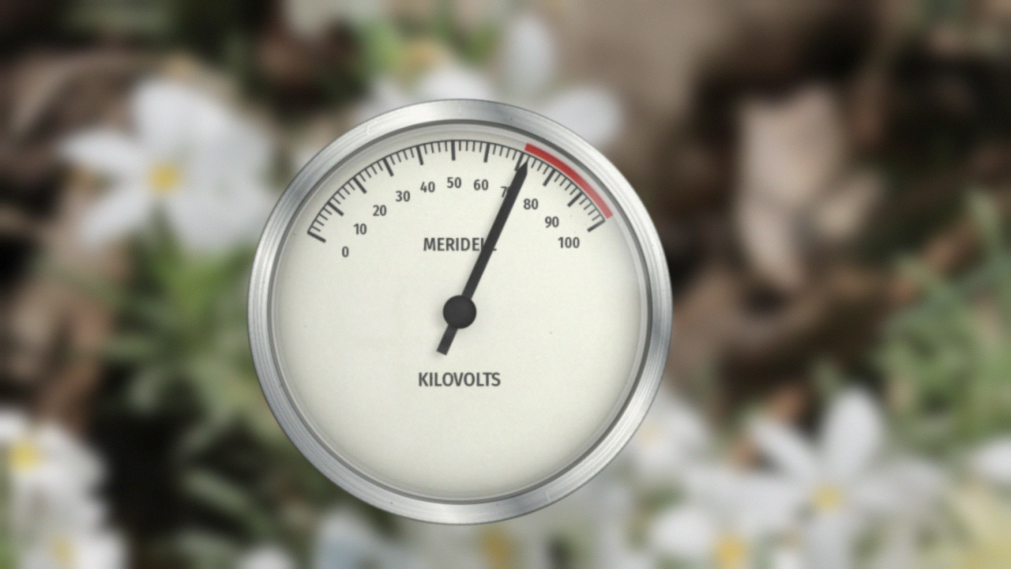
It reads value=72 unit=kV
